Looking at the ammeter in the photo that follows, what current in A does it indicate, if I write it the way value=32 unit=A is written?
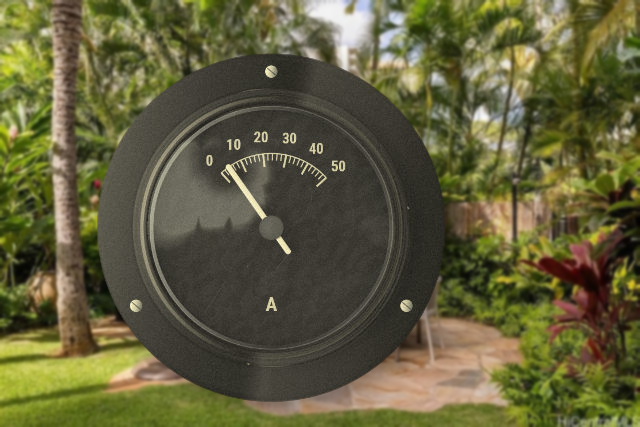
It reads value=4 unit=A
